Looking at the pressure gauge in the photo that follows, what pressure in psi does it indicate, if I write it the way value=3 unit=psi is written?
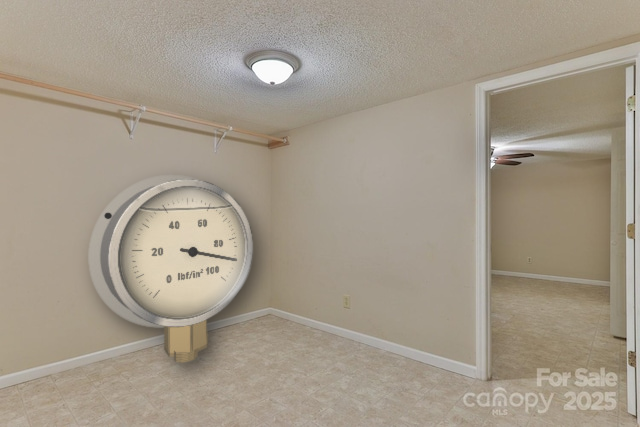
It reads value=90 unit=psi
